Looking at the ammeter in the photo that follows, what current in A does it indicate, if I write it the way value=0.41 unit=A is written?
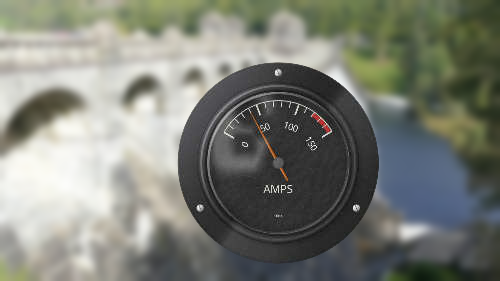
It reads value=40 unit=A
